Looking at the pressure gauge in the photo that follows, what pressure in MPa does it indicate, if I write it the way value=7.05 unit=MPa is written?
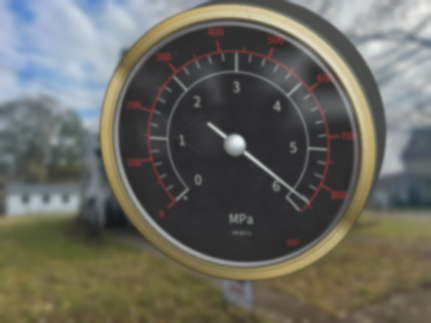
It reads value=5.8 unit=MPa
